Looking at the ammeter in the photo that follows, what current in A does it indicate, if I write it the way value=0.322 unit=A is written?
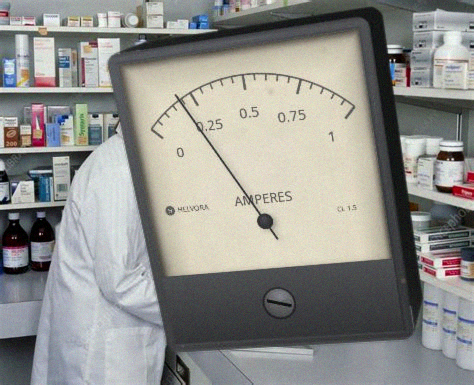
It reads value=0.2 unit=A
